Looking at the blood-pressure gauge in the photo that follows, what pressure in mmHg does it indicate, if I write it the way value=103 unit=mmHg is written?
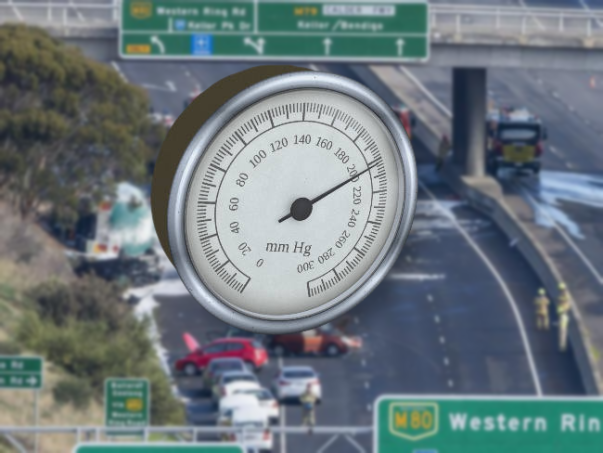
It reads value=200 unit=mmHg
